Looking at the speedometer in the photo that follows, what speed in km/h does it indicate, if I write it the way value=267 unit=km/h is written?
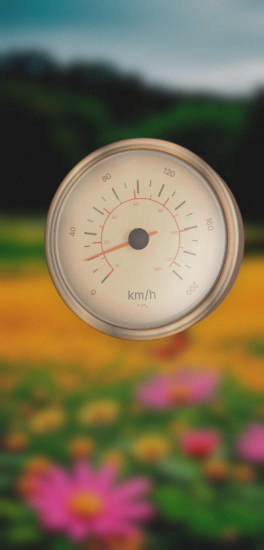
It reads value=20 unit=km/h
